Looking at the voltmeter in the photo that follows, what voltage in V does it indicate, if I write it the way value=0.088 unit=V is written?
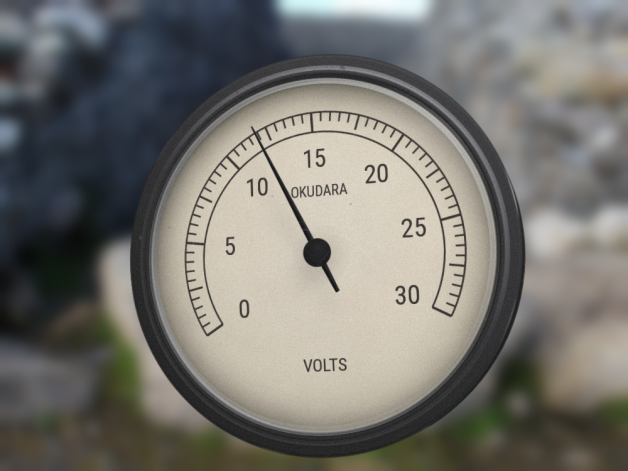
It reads value=12 unit=V
